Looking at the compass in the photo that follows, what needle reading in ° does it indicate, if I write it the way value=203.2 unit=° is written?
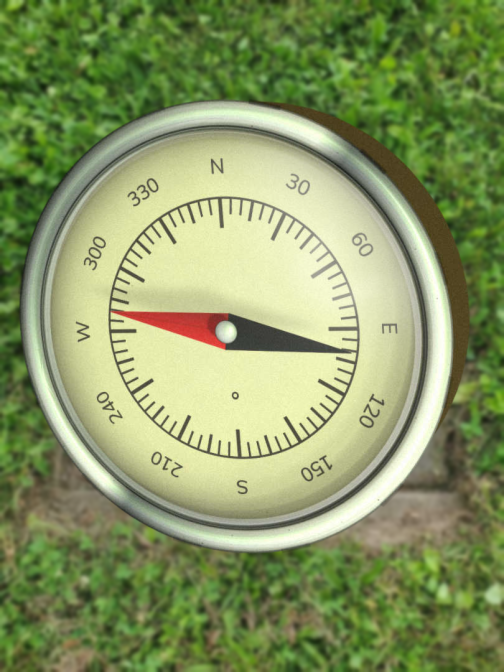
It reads value=280 unit=°
